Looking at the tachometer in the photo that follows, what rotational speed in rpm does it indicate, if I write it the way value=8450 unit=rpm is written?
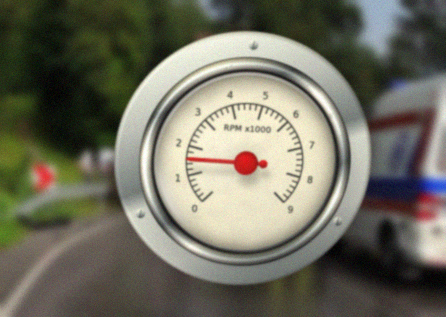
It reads value=1600 unit=rpm
